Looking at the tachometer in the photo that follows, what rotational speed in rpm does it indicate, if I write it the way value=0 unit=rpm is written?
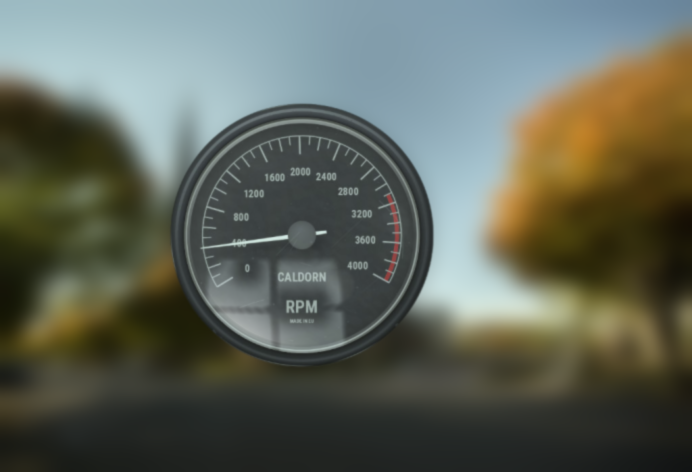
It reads value=400 unit=rpm
